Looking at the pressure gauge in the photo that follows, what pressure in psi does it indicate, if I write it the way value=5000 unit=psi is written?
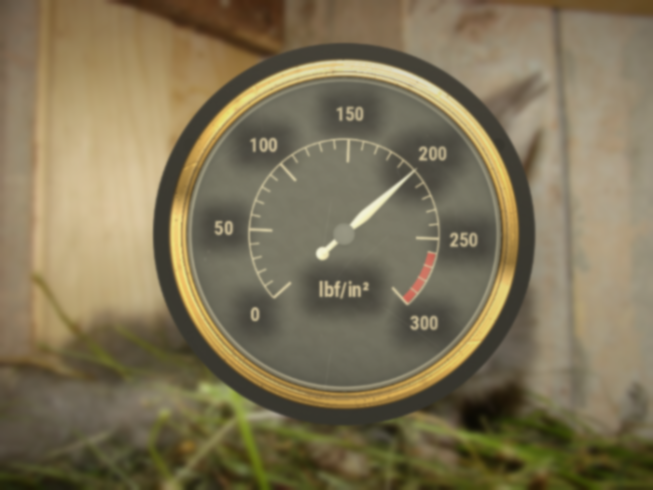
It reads value=200 unit=psi
